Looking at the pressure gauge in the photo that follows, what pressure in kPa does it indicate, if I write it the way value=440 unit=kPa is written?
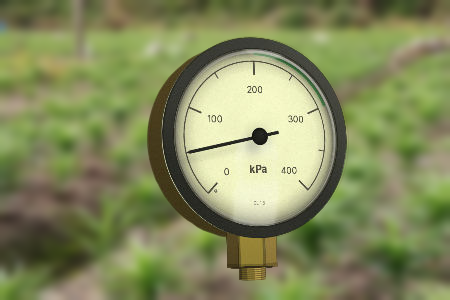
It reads value=50 unit=kPa
